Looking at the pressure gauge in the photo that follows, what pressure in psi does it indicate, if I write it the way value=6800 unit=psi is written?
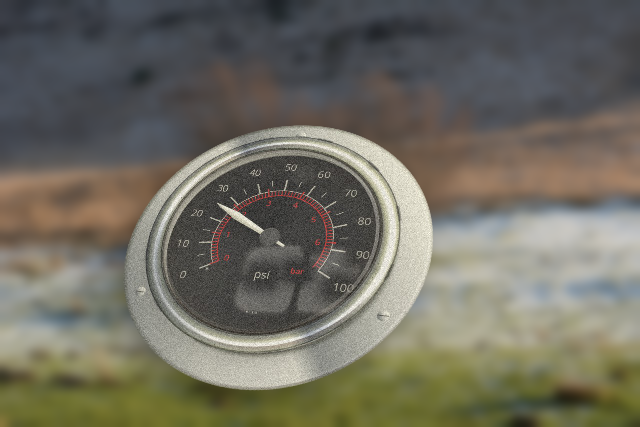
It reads value=25 unit=psi
